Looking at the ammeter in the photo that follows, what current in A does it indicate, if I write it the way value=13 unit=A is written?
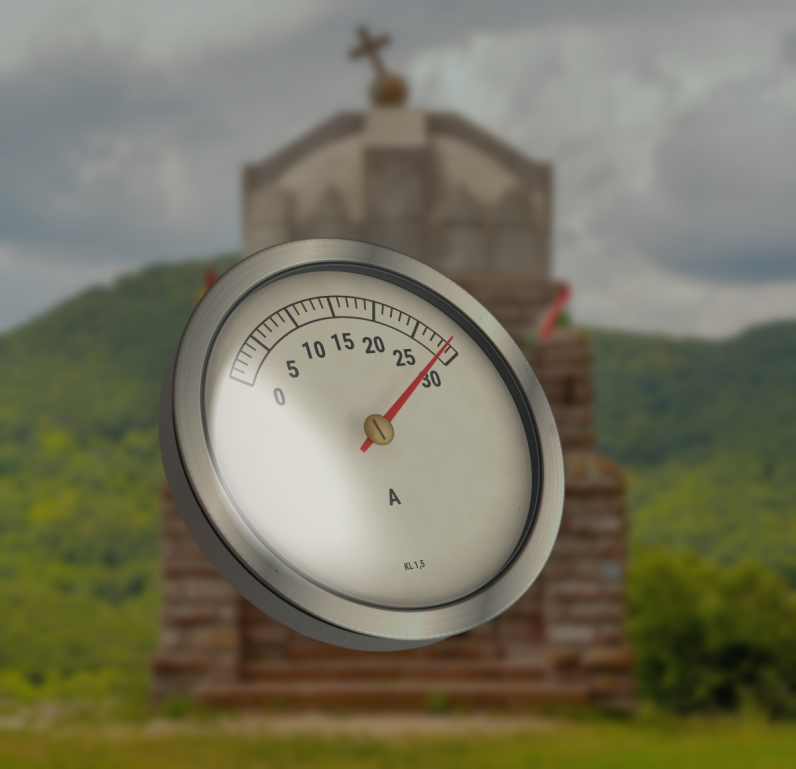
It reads value=28.5 unit=A
